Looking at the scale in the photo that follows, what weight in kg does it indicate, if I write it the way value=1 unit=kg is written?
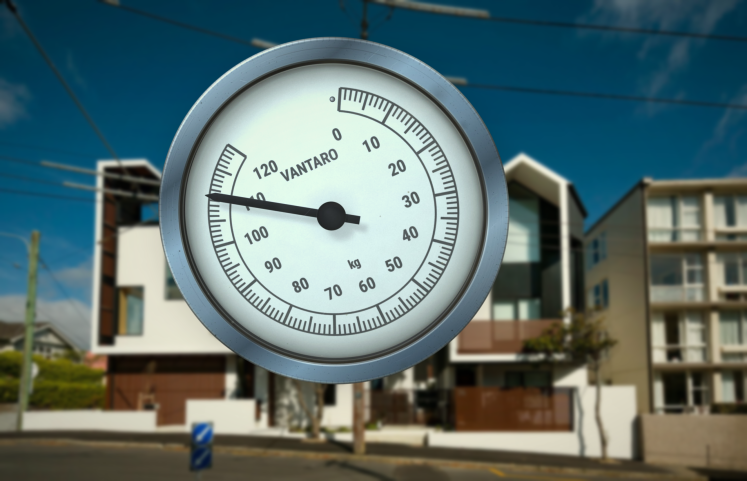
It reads value=110 unit=kg
